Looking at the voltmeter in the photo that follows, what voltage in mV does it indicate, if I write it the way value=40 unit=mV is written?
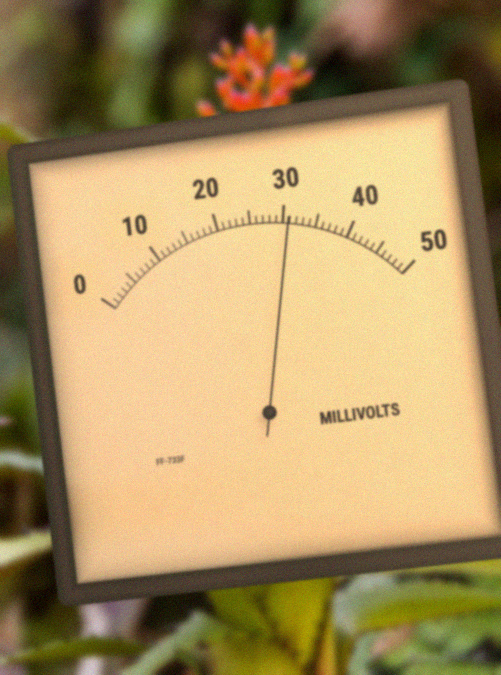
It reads value=31 unit=mV
